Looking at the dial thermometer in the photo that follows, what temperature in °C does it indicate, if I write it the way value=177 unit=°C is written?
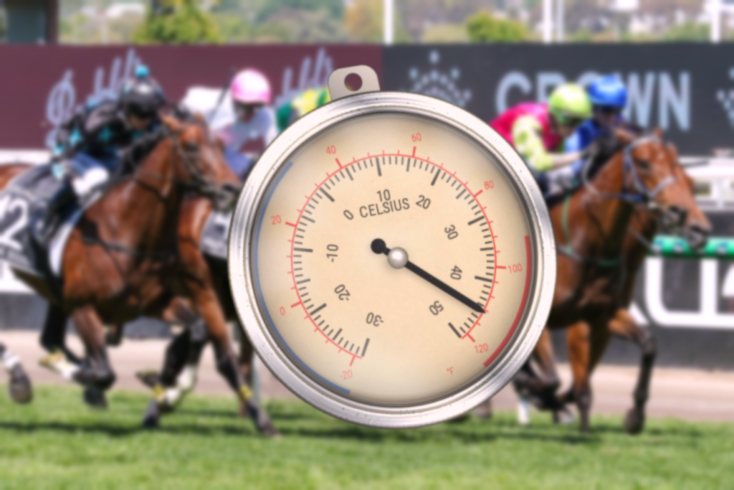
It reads value=45 unit=°C
